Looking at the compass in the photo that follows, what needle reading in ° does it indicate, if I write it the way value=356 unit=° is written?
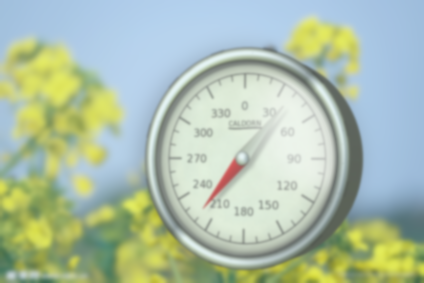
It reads value=220 unit=°
